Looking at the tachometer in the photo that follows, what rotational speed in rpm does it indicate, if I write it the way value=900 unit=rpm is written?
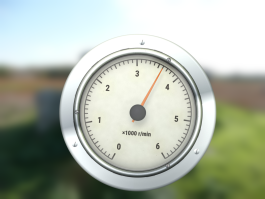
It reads value=3600 unit=rpm
